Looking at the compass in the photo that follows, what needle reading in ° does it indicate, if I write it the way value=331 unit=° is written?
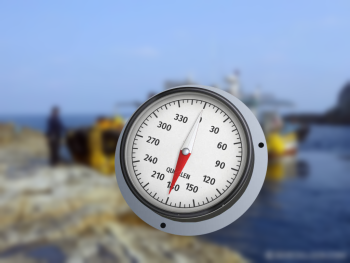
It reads value=180 unit=°
